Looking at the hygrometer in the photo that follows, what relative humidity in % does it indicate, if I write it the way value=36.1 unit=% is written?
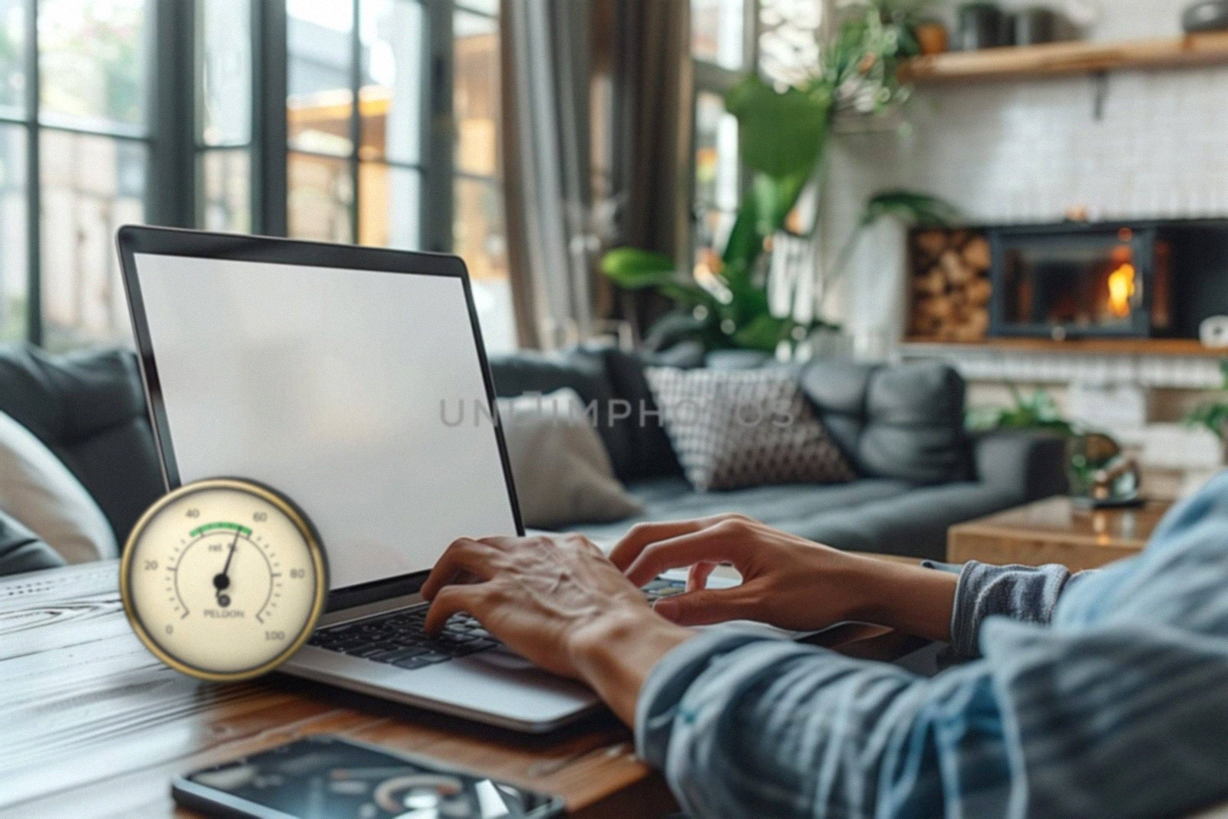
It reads value=56 unit=%
